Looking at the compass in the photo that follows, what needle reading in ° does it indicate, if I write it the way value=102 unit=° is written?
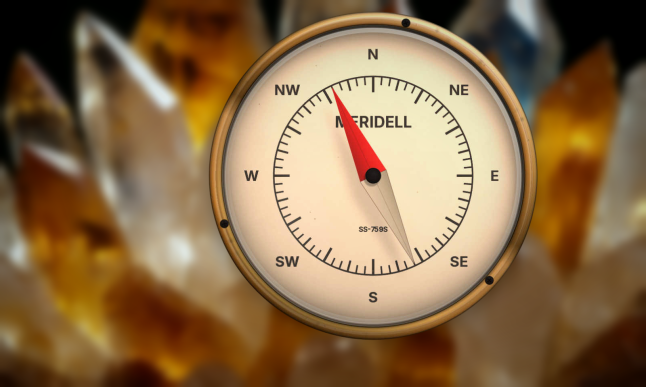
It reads value=335 unit=°
